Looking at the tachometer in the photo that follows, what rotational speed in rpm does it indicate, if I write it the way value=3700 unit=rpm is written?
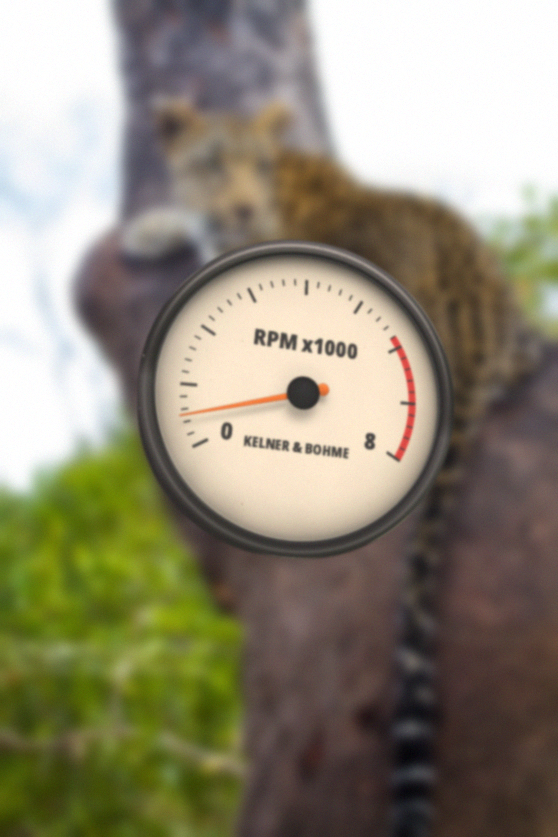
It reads value=500 unit=rpm
